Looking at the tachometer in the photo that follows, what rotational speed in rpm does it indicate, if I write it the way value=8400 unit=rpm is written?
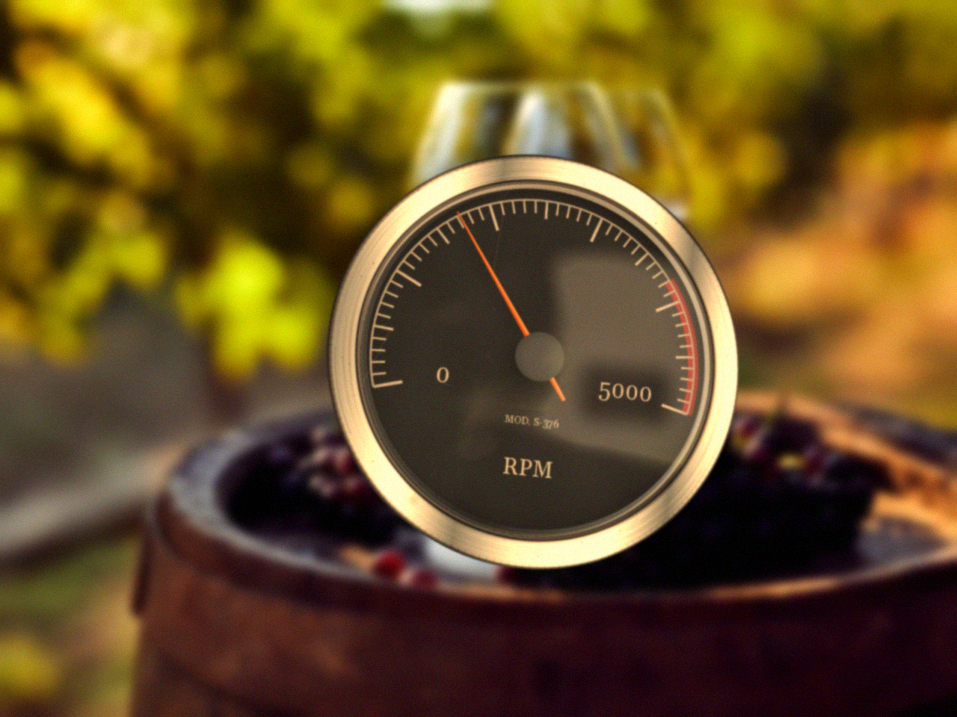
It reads value=1700 unit=rpm
